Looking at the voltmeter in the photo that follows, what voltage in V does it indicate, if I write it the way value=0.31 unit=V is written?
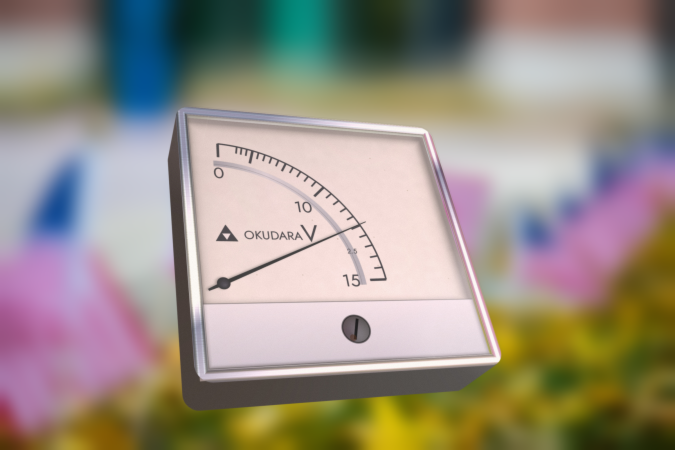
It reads value=12.5 unit=V
